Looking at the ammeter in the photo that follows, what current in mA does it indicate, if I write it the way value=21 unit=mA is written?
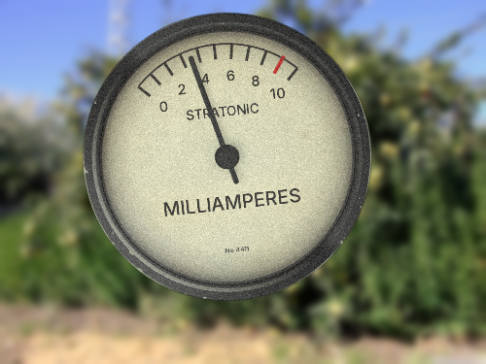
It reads value=3.5 unit=mA
